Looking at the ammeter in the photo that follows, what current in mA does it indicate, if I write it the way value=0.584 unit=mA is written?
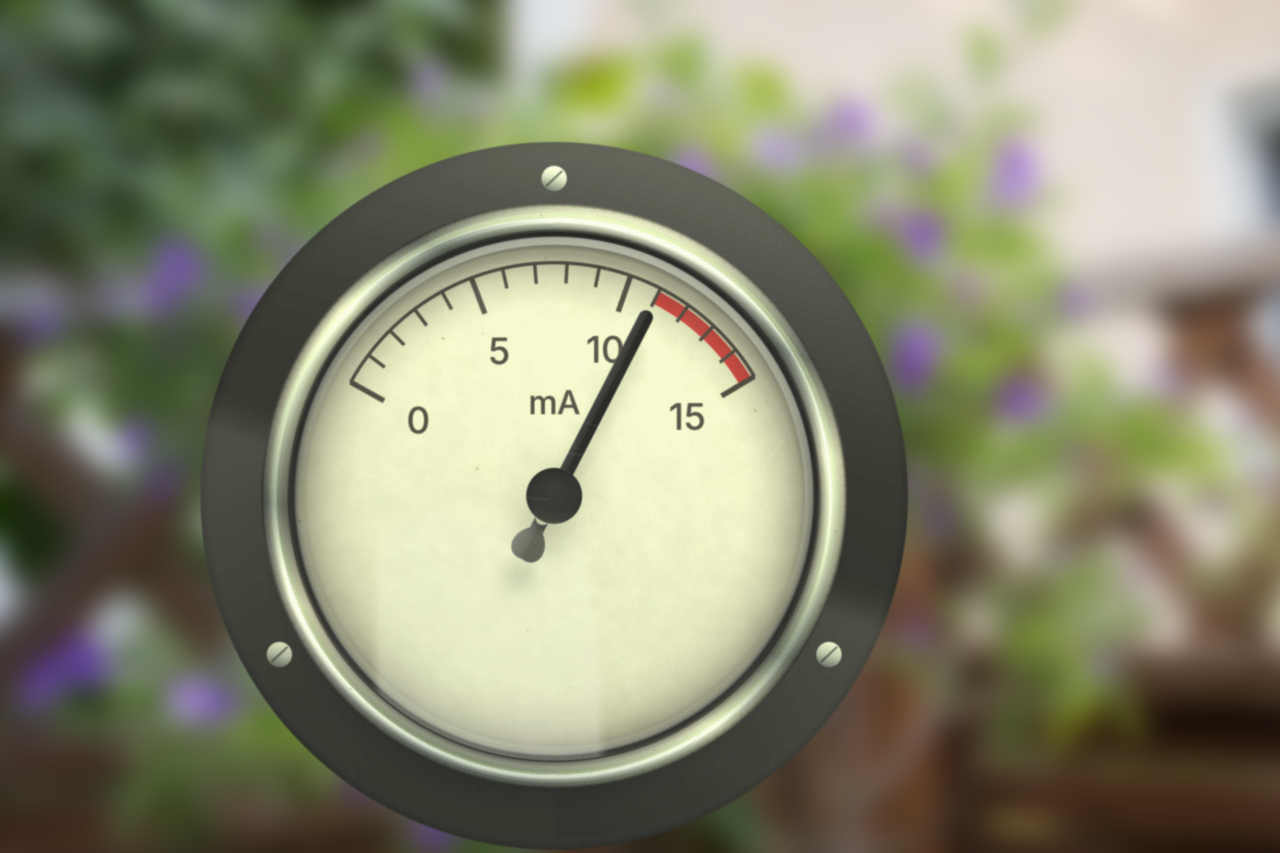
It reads value=11 unit=mA
